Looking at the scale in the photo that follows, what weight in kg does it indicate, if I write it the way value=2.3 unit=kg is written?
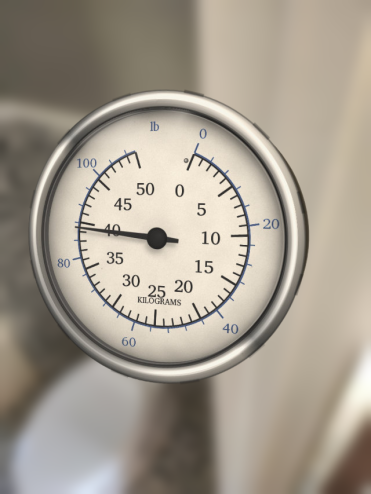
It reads value=39.5 unit=kg
